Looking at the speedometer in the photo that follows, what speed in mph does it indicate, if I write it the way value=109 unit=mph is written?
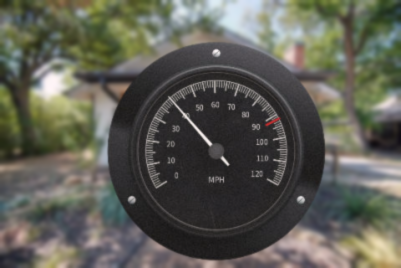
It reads value=40 unit=mph
